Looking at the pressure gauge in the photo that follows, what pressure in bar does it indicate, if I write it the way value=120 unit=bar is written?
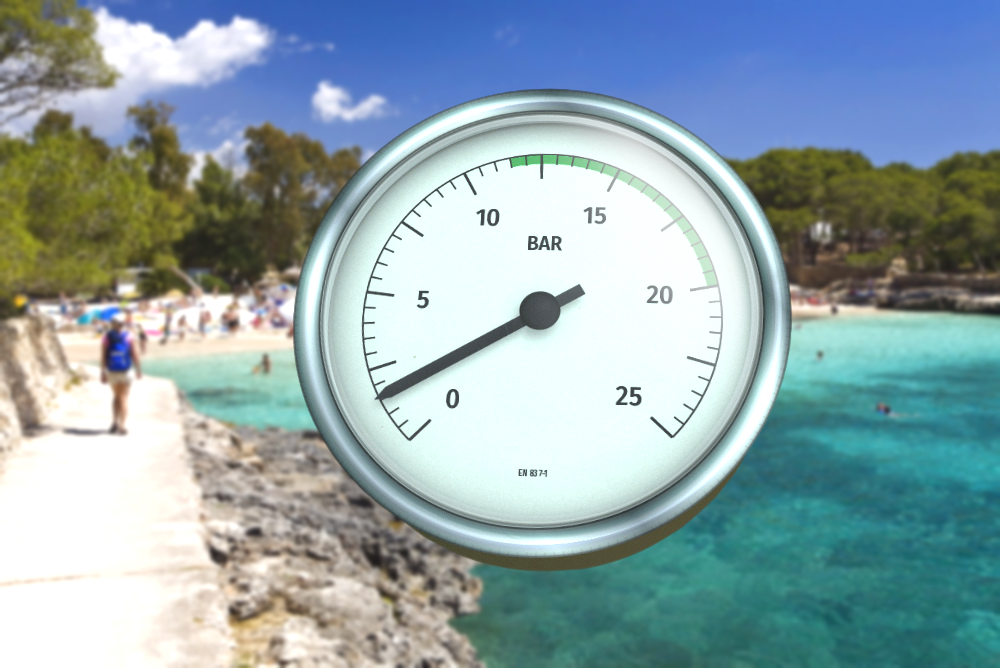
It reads value=1.5 unit=bar
